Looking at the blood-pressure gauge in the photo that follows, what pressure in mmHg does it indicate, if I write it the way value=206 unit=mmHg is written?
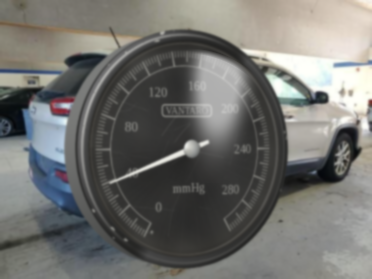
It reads value=40 unit=mmHg
